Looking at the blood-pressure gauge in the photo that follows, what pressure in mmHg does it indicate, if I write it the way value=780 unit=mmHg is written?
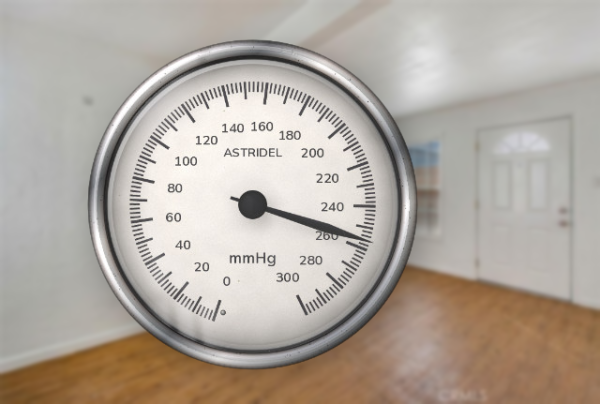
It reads value=256 unit=mmHg
